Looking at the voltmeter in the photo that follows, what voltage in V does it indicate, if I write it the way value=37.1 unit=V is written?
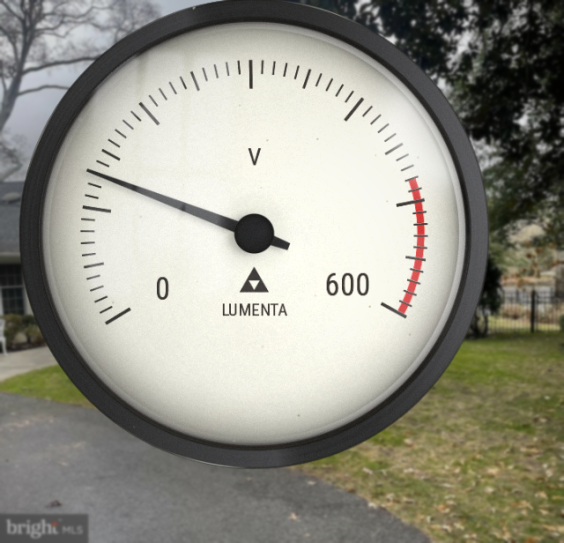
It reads value=130 unit=V
